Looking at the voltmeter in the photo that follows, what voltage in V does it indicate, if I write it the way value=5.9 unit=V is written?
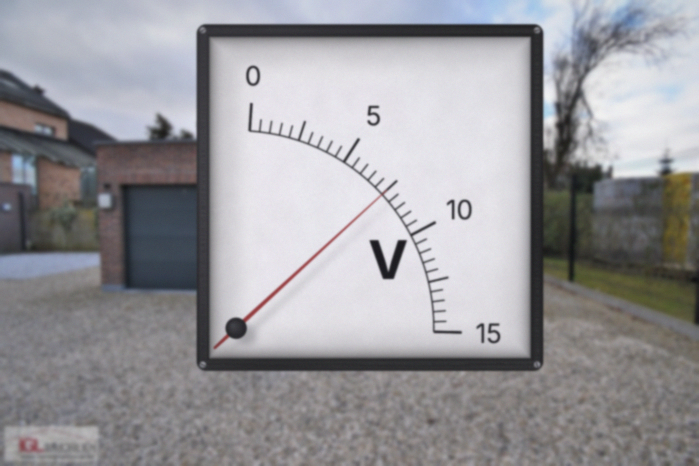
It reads value=7.5 unit=V
